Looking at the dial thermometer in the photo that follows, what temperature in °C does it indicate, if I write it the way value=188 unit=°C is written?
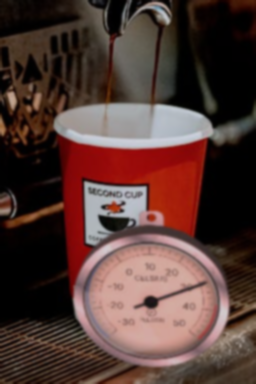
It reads value=30 unit=°C
